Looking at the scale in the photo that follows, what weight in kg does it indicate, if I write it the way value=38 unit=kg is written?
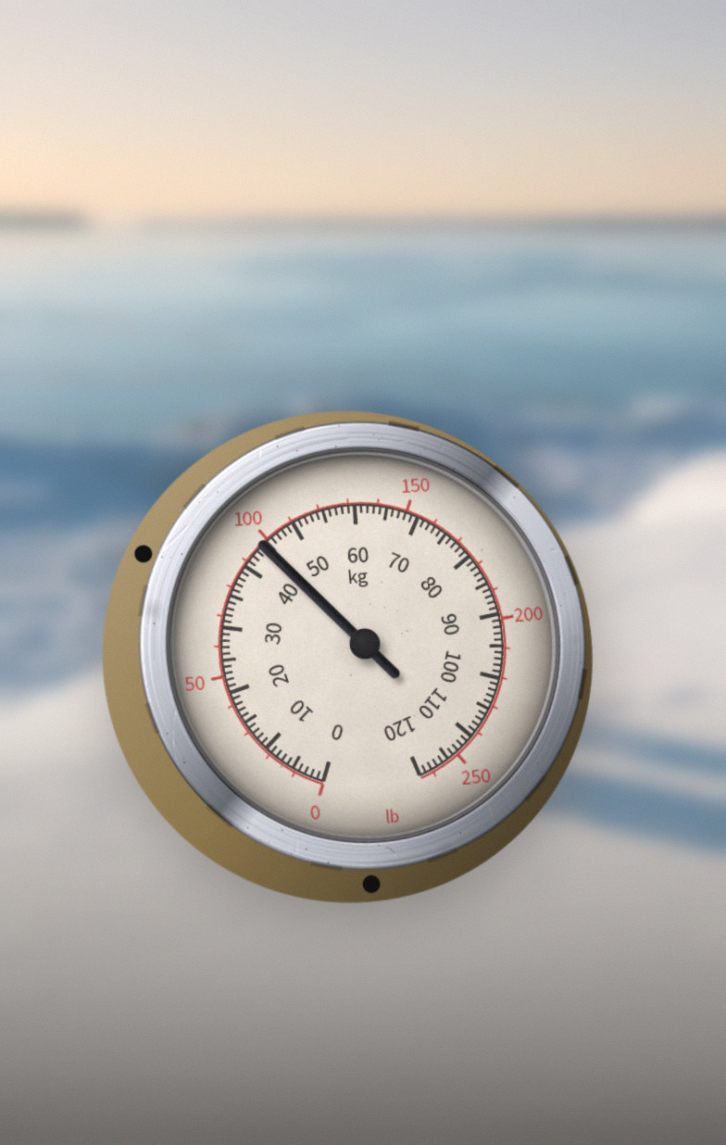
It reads value=44 unit=kg
